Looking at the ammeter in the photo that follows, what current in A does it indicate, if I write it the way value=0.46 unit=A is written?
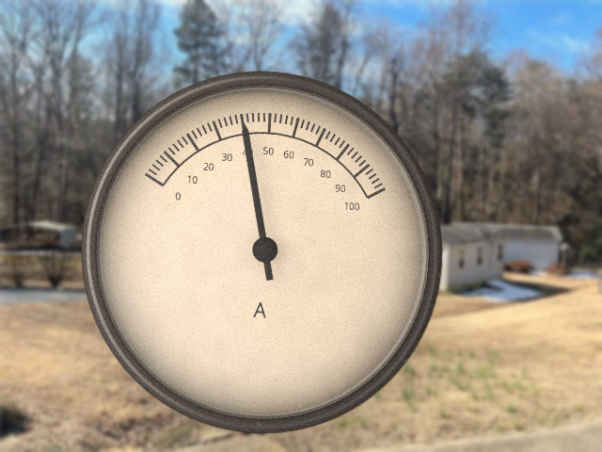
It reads value=40 unit=A
